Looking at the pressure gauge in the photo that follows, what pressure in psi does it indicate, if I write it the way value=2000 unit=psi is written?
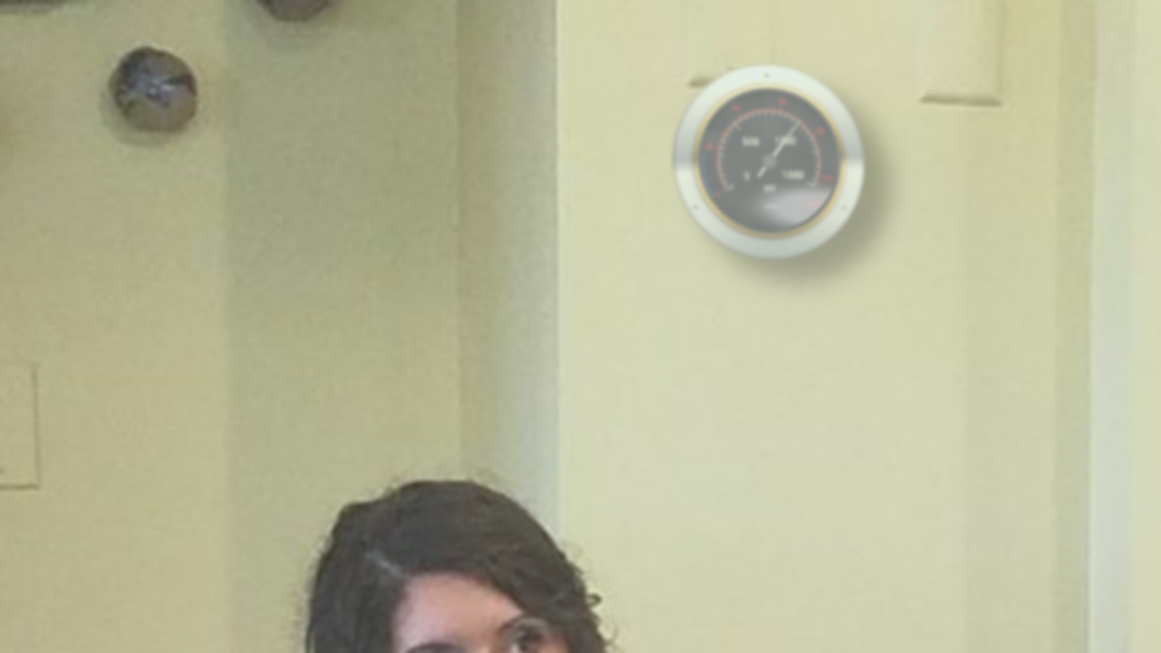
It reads value=1000 unit=psi
